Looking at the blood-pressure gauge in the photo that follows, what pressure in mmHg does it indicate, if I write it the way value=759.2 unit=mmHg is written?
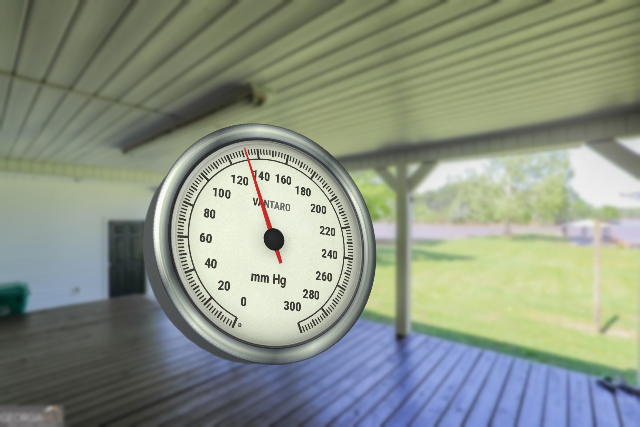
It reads value=130 unit=mmHg
